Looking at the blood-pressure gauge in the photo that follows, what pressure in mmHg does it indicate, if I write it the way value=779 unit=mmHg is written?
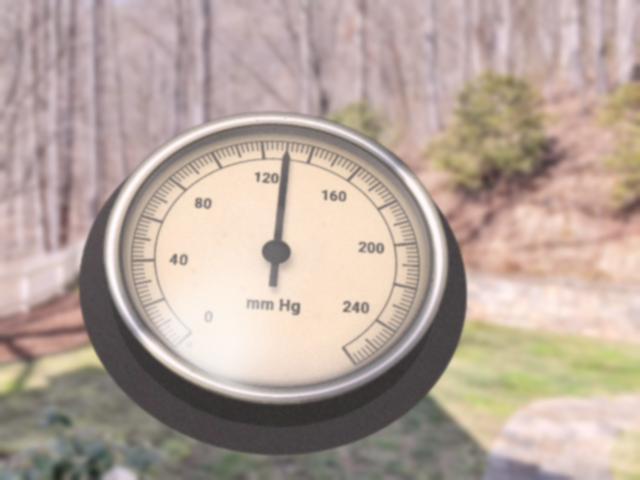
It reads value=130 unit=mmHg
